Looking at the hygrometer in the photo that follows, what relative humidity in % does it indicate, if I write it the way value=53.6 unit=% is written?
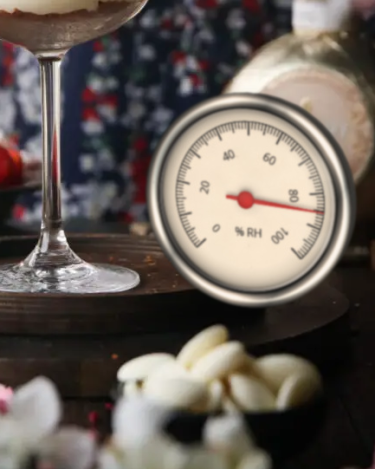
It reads value=85 unit=%
